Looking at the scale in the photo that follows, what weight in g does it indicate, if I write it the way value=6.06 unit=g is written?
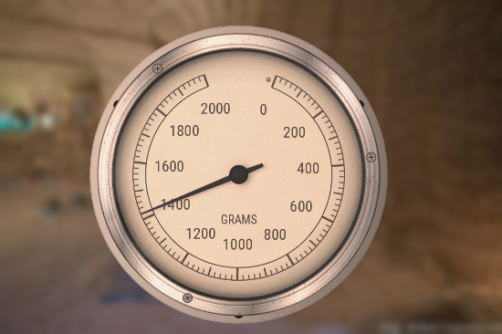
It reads value=1420 unit=g
